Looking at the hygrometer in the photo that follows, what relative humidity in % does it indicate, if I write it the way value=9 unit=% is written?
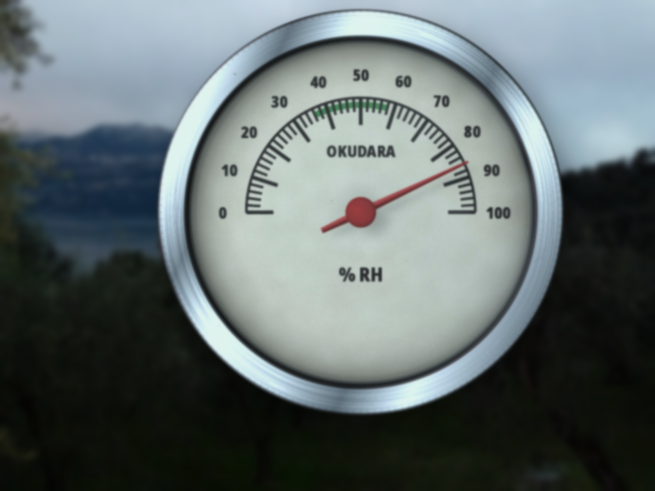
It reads value=86 unit=%
